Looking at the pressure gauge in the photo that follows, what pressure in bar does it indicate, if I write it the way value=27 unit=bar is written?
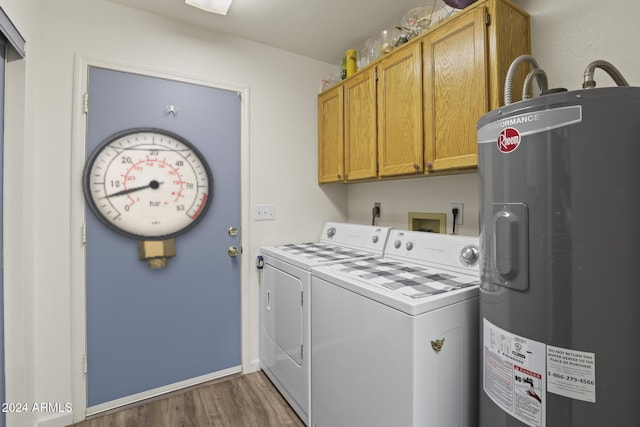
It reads value=6 unit=bar
